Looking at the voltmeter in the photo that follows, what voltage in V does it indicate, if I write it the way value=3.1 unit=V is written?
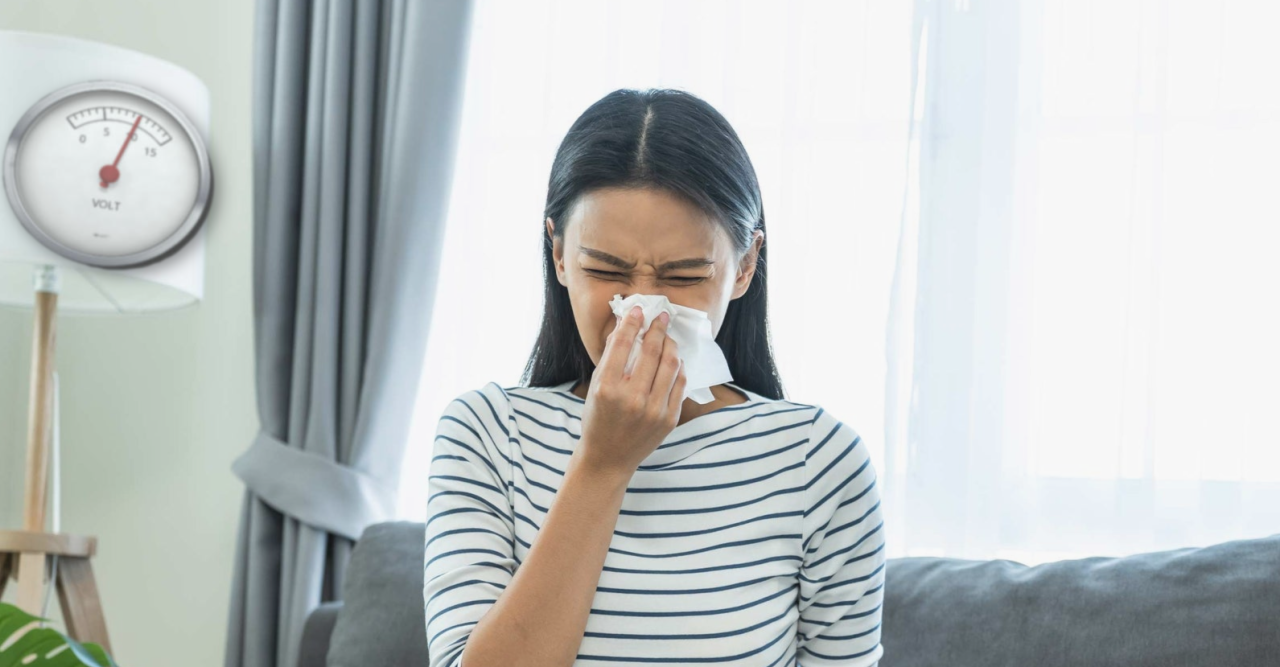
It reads value=10 unit=V
